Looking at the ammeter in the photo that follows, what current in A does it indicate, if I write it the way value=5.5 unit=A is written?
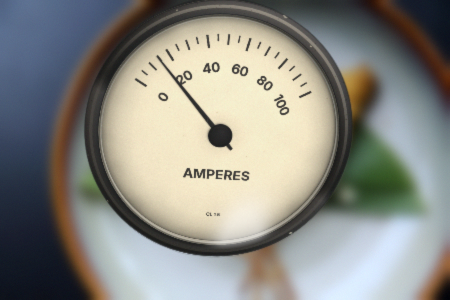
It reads value=15 unit=A
